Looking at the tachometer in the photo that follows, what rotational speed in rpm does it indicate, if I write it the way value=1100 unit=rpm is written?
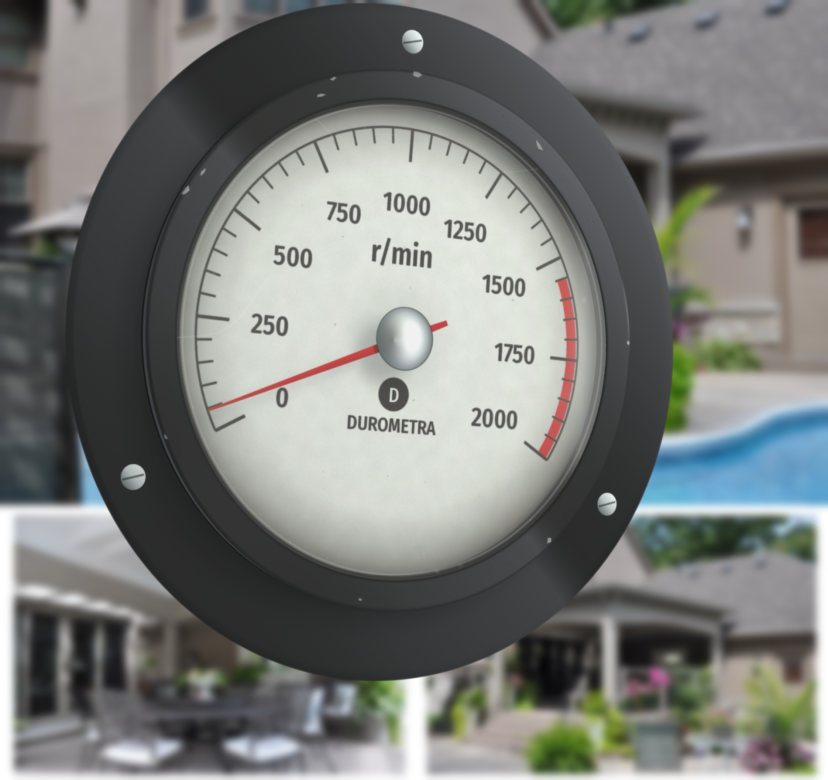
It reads value=50 unit=rpm
